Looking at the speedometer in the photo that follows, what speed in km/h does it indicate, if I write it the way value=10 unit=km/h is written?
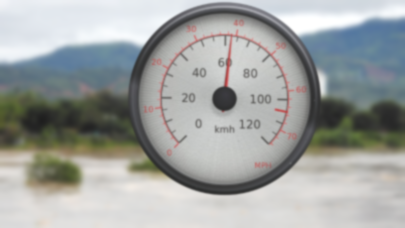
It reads value=62.5 unit=km/h
